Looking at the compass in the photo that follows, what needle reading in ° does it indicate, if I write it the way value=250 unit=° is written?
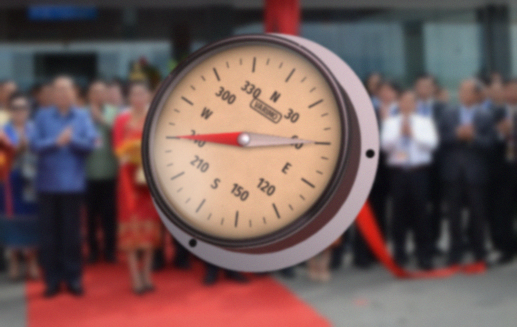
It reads value=240 unit=°
